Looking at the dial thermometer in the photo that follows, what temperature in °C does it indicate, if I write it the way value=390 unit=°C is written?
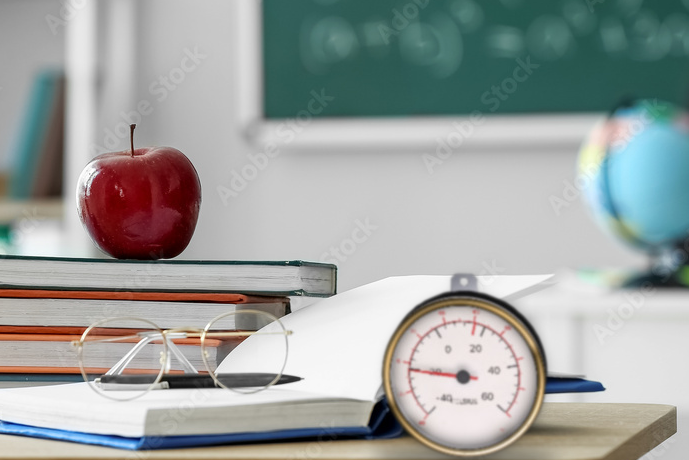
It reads value=-20 unit=°C
